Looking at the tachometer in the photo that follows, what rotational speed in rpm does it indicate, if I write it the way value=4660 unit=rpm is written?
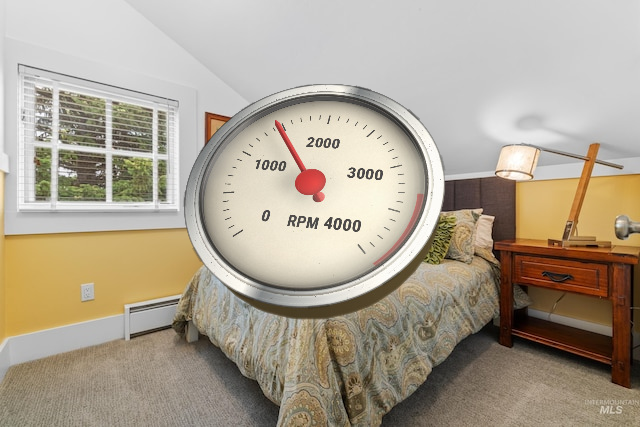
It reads value=1450 unit=rpm
